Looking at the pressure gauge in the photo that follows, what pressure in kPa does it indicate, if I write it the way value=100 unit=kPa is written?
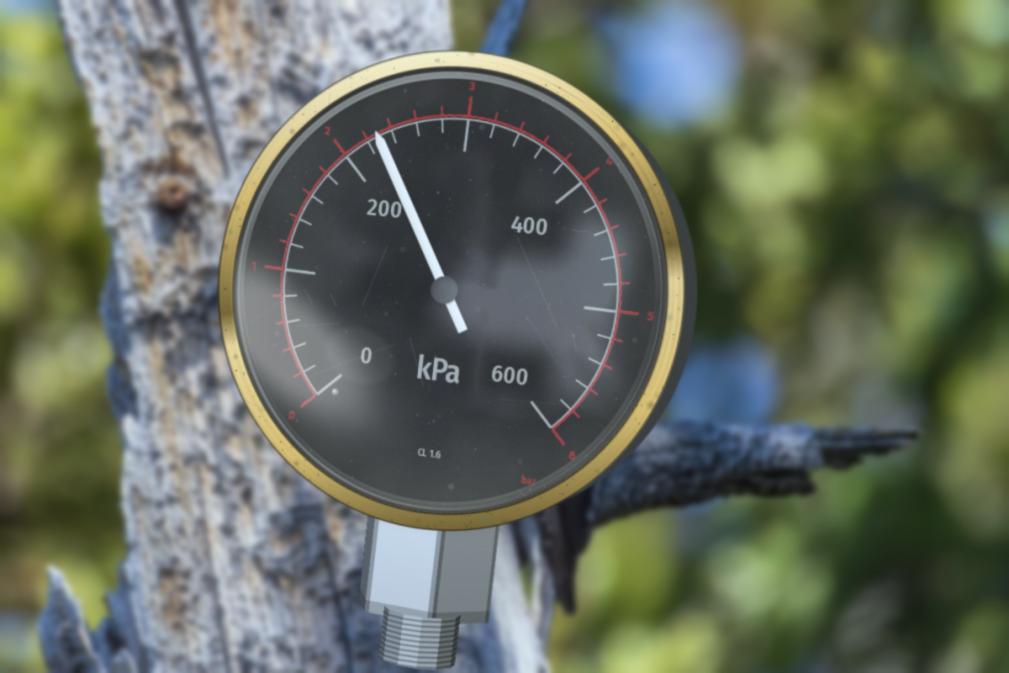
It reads value=230 unit=kPa
